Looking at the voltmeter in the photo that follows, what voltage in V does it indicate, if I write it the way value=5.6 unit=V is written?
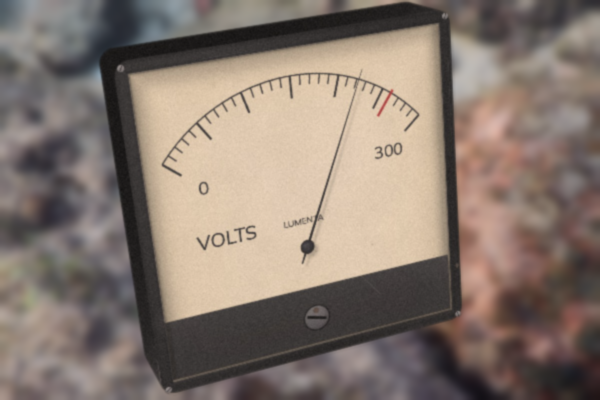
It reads value=220 unit=V
